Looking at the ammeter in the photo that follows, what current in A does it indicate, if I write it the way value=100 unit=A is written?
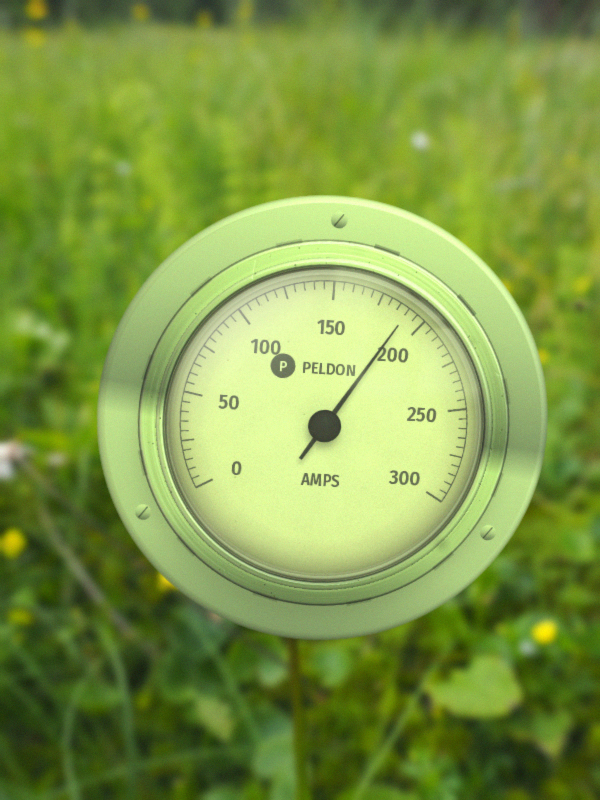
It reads value=190 unit=A
